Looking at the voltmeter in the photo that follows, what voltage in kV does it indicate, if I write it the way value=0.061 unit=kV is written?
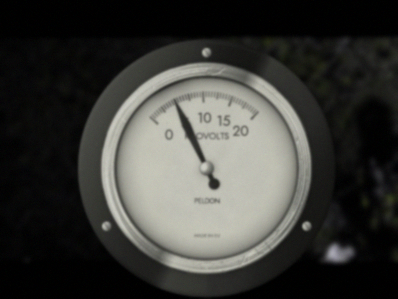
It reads value=5 unit=kV
